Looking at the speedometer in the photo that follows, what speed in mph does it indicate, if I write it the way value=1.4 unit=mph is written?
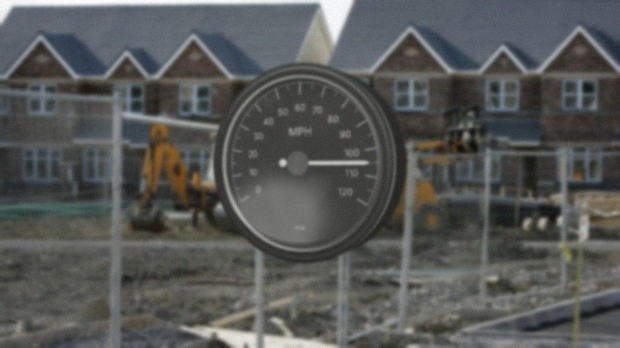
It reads value=105 unit=mph
